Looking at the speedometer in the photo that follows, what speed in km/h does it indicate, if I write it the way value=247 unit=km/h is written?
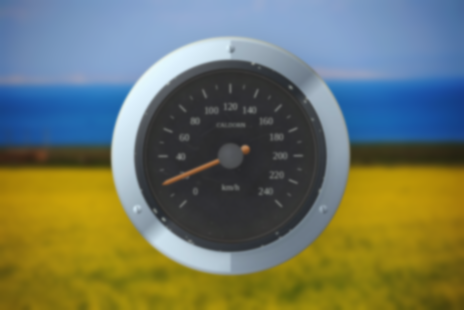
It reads value=20 unit=km/h
